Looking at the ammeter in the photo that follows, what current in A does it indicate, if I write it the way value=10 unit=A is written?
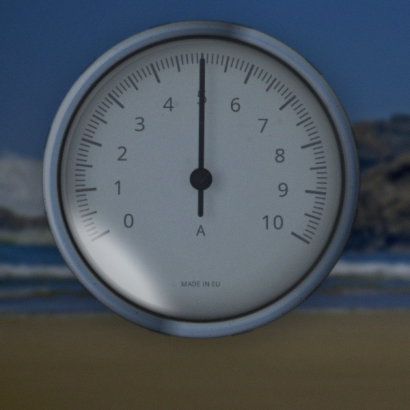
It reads value=5 unit=A
